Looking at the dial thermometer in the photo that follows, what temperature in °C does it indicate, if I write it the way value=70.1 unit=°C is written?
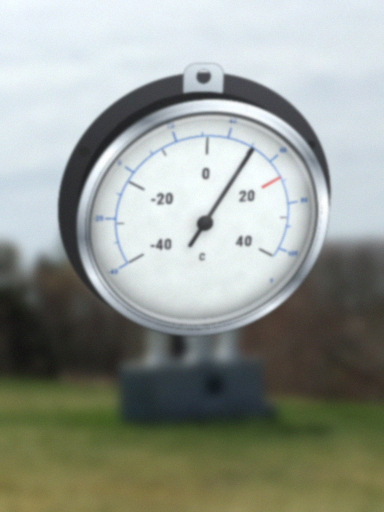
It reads value=10 unit=°C
